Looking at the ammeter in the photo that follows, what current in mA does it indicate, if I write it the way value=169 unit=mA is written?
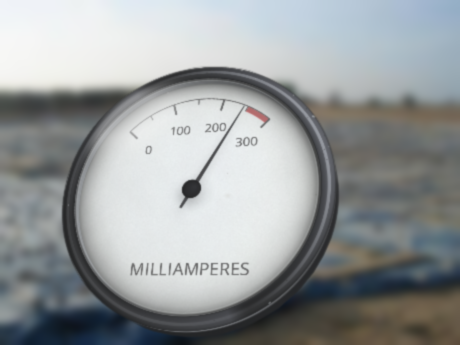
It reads value=250 unit=mA
